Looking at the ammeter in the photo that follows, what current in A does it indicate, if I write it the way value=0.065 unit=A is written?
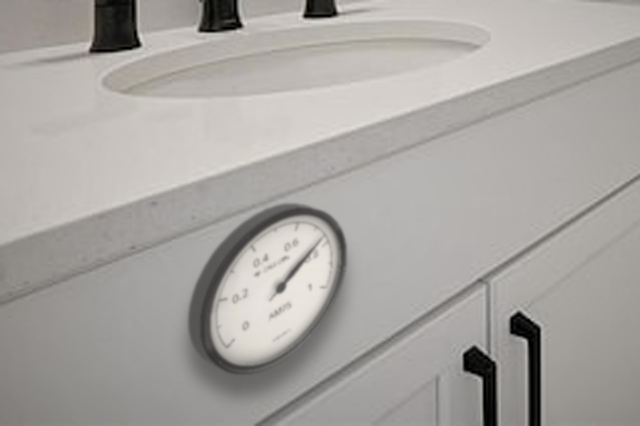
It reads value=0.75 unit=A
